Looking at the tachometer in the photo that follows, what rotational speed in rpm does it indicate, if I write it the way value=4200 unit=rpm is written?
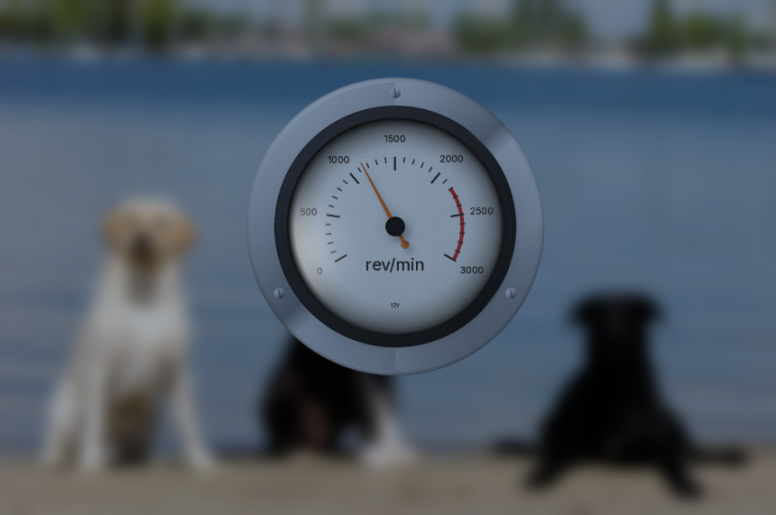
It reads value=1150 unit=rpm
